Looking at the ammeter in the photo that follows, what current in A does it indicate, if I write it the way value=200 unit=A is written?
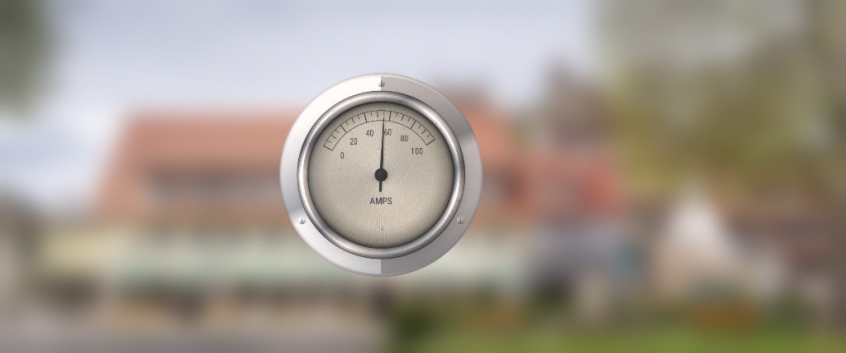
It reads value=55 unit=A
